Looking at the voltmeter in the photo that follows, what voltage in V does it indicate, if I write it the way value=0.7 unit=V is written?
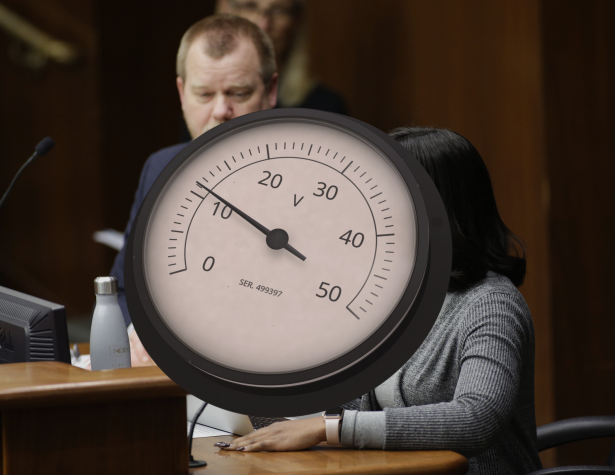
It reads value=11 unit=V
